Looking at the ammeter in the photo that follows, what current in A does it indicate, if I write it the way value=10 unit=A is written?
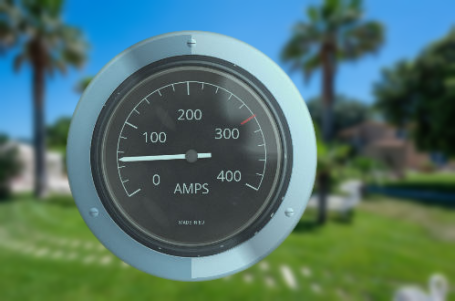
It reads value=50 unit=A
